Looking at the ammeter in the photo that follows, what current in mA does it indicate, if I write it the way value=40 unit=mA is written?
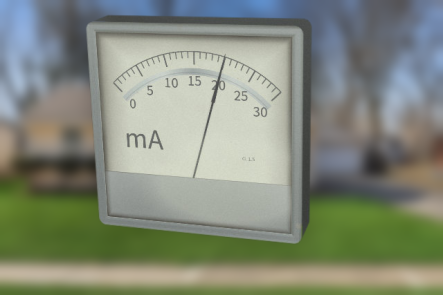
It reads value=20 unit=mA
